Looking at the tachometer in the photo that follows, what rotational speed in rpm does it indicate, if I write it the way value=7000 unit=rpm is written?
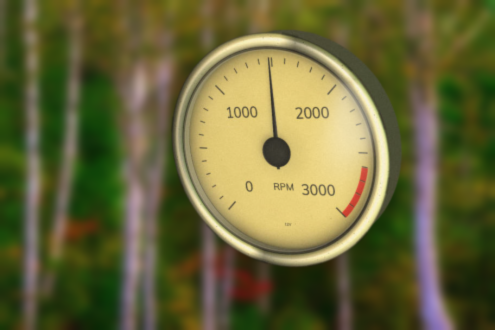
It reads value=1500 unit=rpm
